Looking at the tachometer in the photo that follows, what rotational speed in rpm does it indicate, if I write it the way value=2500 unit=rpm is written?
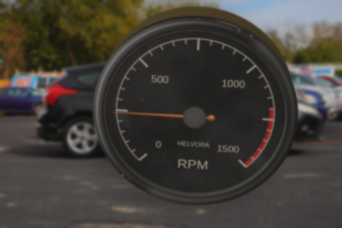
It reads value=250 unit=rpm
